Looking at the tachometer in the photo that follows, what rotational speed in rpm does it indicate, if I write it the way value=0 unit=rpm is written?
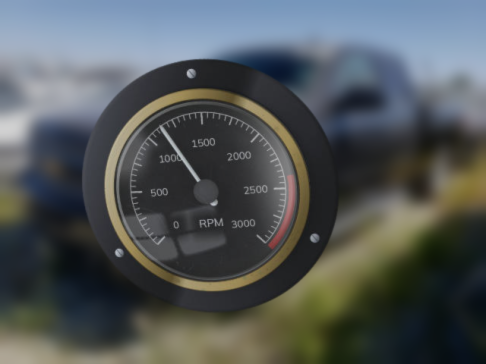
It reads value=1150 unit=rpm
